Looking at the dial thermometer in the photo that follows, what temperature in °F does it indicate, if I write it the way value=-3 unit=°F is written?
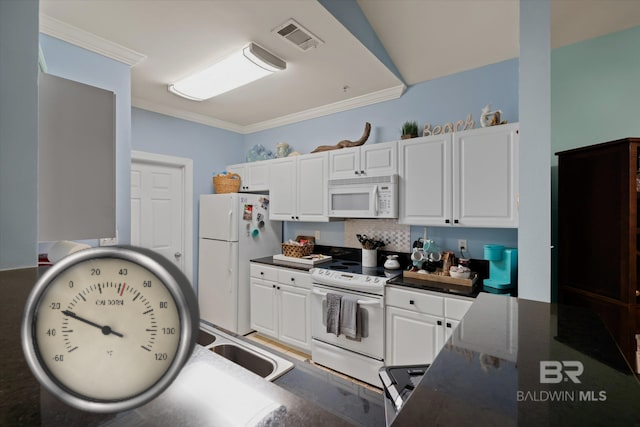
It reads value=-20 unit=°F
